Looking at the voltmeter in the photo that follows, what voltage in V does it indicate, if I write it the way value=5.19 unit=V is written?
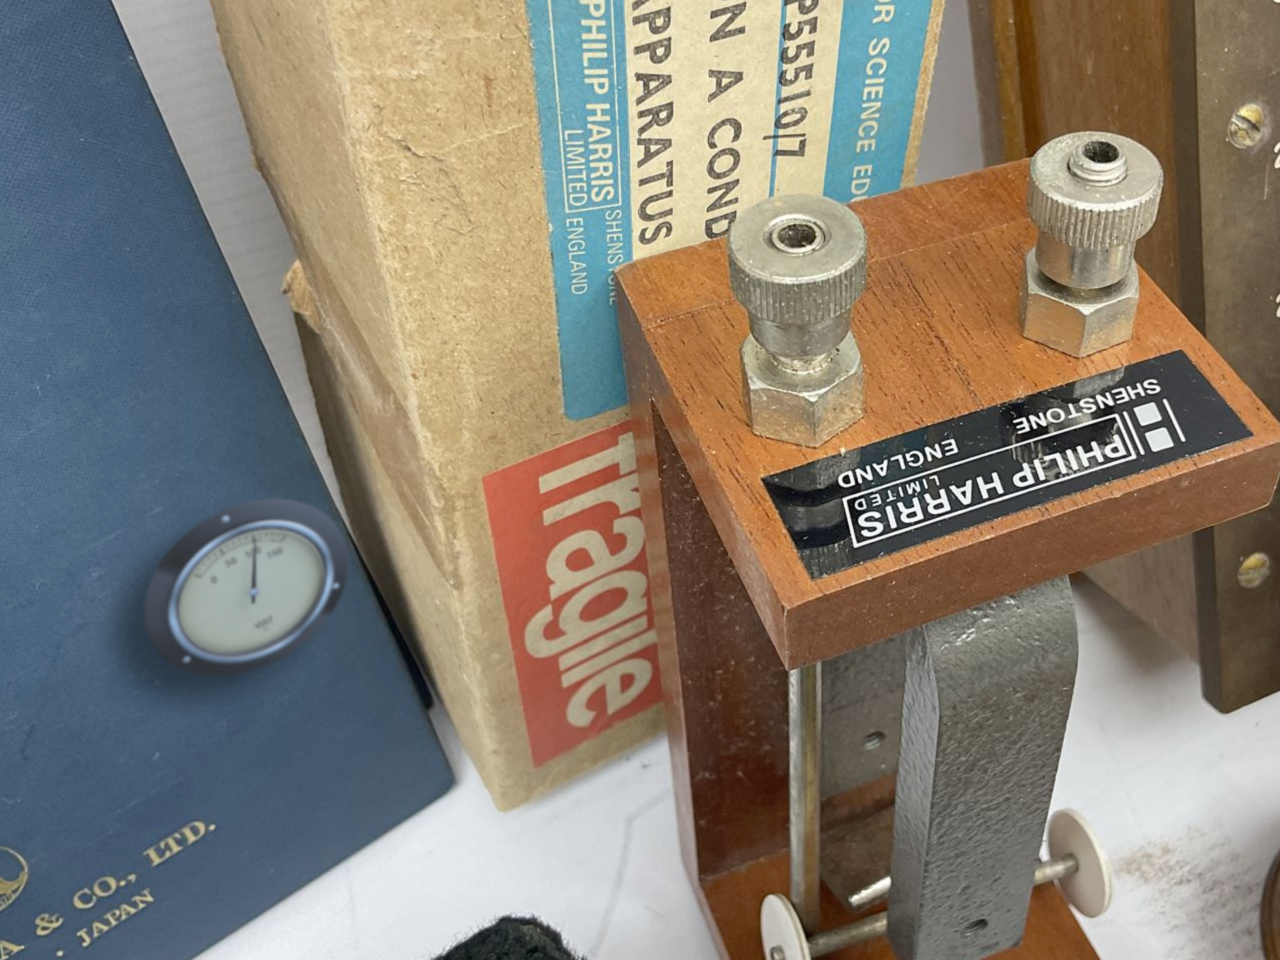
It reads value=100 unit=V
